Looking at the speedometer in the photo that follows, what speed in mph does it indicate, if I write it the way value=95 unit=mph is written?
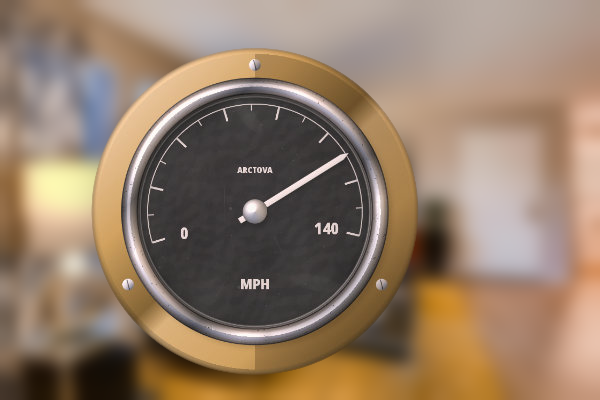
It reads value=110 unit=mph
